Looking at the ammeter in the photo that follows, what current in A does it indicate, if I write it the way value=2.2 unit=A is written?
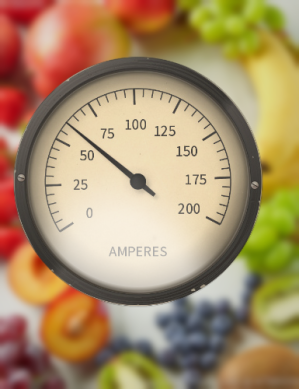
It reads value=60 unit=A
